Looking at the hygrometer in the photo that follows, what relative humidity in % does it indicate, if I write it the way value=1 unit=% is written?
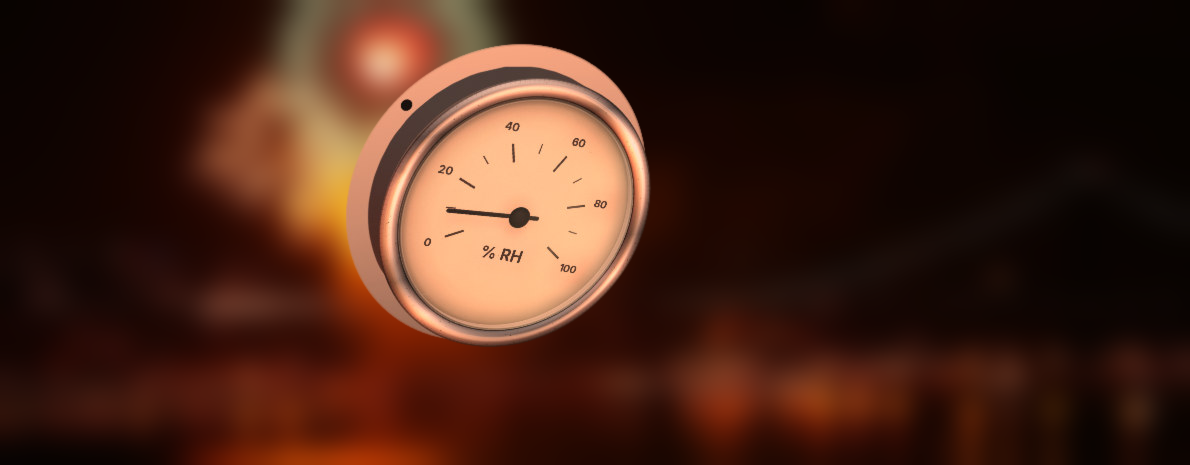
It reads value=10 unit=%
